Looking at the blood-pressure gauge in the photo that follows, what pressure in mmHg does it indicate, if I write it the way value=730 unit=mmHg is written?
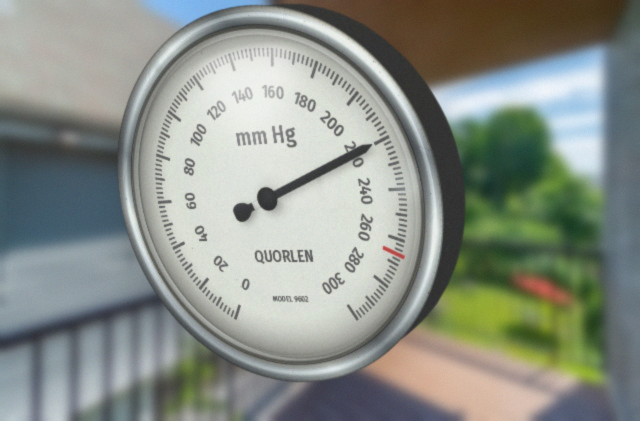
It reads value=220 unit=mmHg
